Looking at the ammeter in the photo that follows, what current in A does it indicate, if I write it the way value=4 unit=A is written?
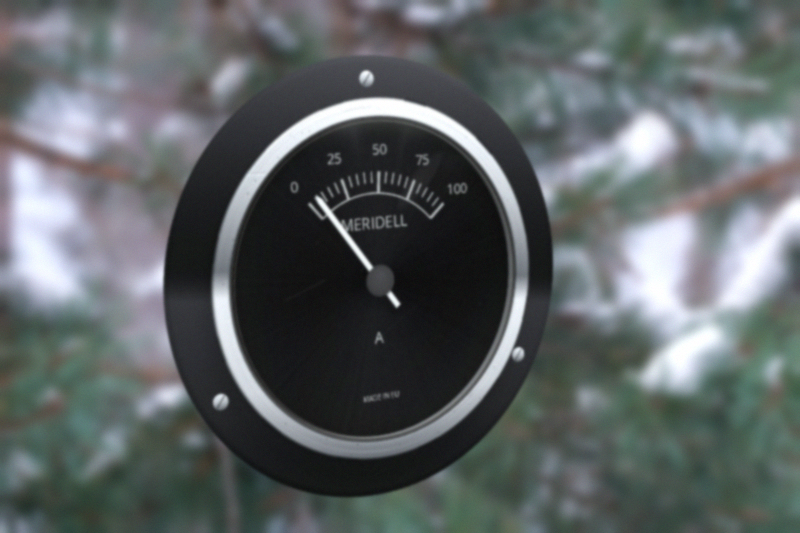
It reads value=5 unit=A
